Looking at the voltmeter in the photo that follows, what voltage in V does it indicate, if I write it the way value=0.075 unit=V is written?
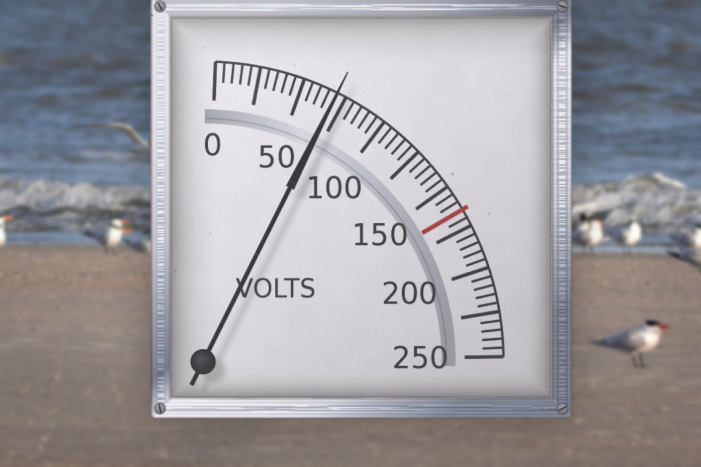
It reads value=70 unit=V
